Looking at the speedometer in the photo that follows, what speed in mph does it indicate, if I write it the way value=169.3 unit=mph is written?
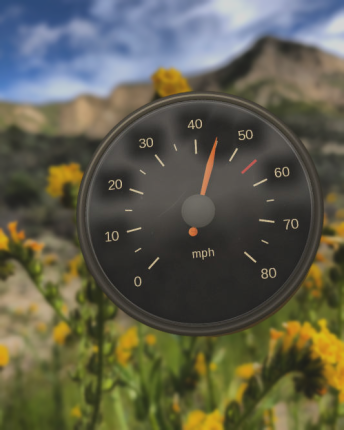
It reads value=45 unit=mph
